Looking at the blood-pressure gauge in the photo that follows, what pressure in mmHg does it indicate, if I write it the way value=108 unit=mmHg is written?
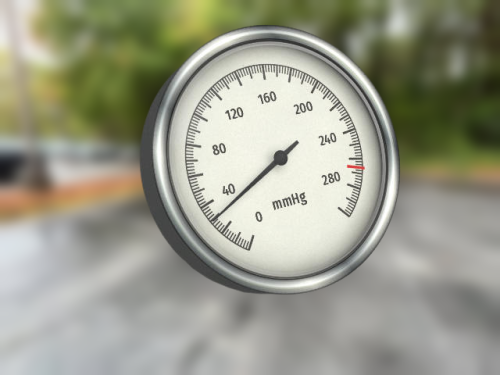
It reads value=30 unit=mmHg
